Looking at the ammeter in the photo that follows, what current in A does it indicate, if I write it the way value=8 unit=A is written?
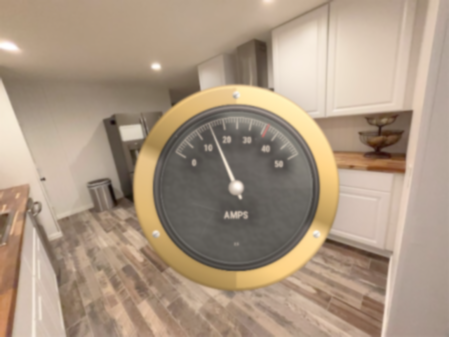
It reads value=15 unit=A
